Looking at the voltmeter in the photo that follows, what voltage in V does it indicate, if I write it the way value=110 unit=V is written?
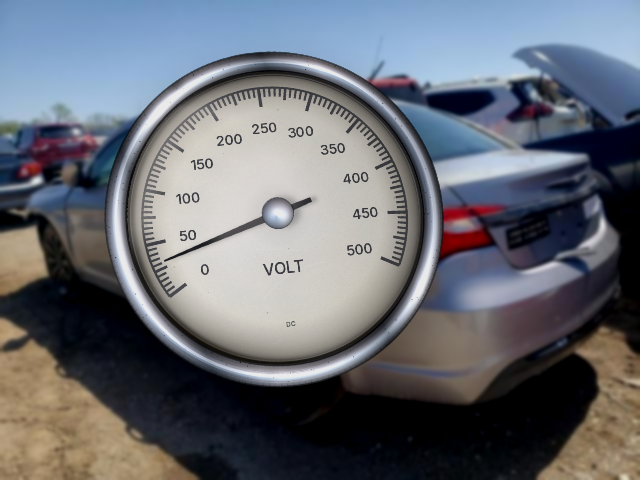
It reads value=30 unit=V
